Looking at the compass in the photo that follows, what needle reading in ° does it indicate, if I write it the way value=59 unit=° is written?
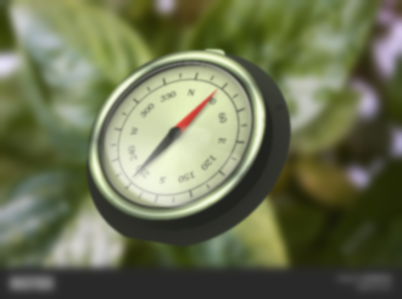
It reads value=30 unit=°
